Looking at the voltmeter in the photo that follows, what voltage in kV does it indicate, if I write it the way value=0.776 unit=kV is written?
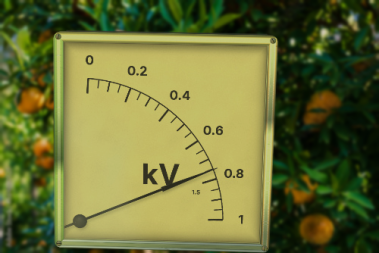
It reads value=0.75 unit=kV
